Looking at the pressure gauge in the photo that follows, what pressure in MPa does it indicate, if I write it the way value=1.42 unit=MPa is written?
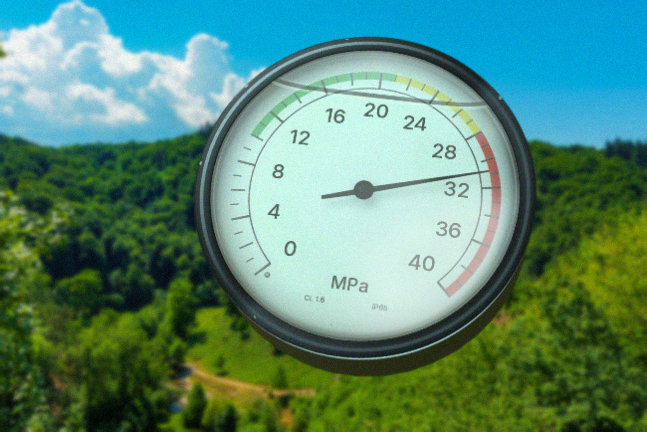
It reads value=31 unit=MPa
